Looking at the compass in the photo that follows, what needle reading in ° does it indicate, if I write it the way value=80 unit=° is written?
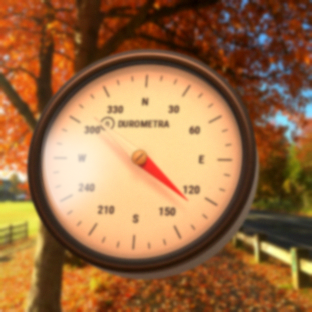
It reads value=130 unit=°
